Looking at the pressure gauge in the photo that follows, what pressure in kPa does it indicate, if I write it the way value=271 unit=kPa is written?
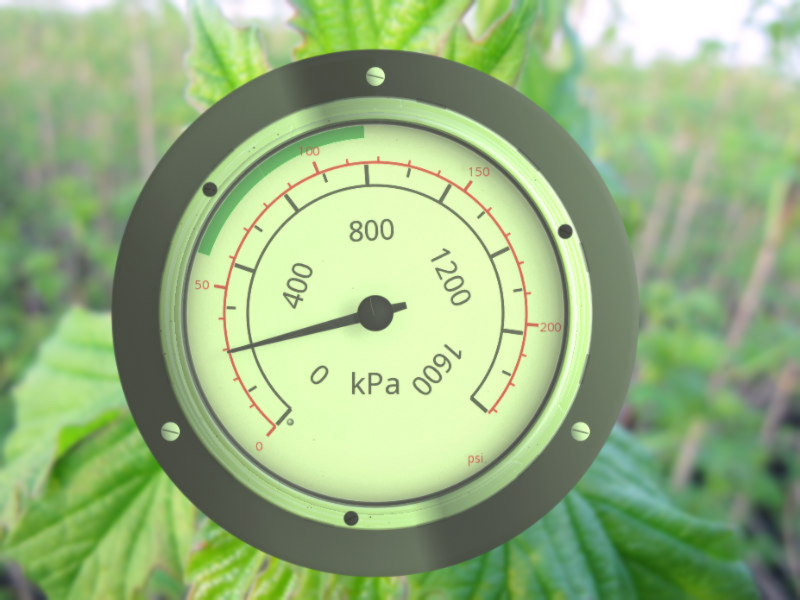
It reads value=200 unit=kPa
